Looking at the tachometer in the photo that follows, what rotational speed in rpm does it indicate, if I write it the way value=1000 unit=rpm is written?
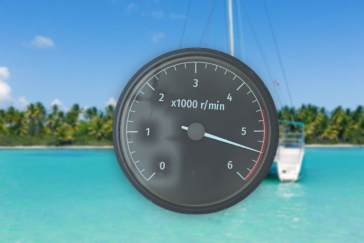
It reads value=5400 unit=rpm
